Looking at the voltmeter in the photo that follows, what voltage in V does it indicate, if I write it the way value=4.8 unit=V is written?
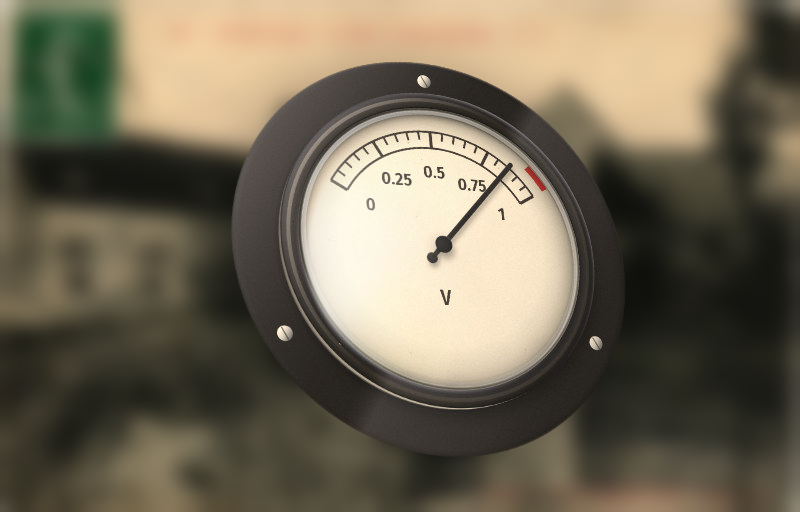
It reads value=0.85 unit=V
